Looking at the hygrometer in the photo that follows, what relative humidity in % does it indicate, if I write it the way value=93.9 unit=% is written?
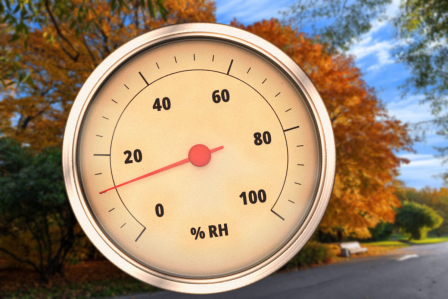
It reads value=12 unit=%
